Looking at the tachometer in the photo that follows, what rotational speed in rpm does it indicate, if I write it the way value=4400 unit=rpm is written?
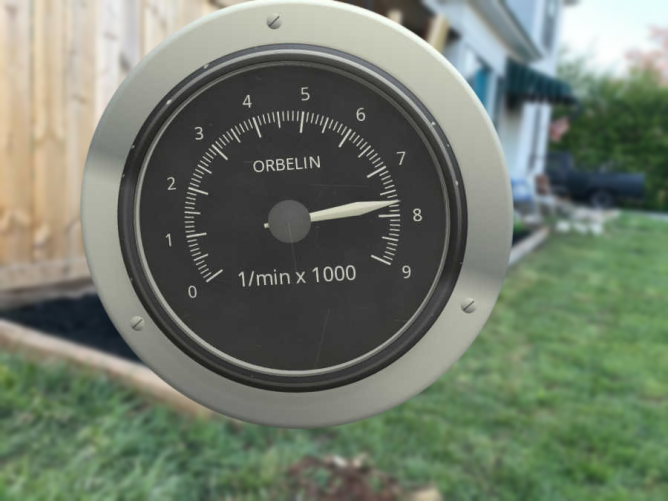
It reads value=7700 unit=rpm
